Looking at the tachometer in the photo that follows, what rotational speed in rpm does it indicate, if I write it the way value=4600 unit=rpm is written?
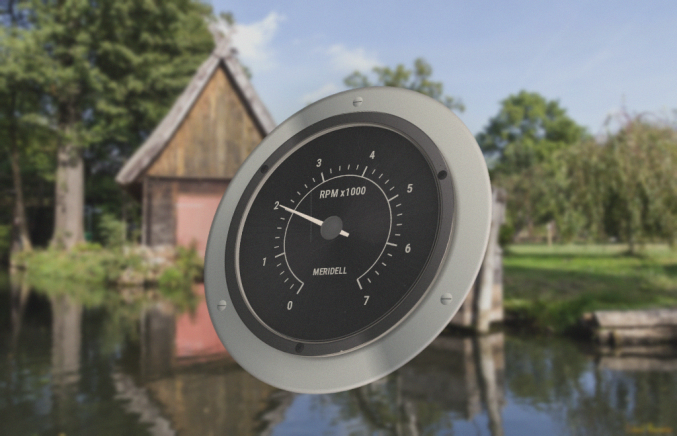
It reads value=2000 unit=rpm
